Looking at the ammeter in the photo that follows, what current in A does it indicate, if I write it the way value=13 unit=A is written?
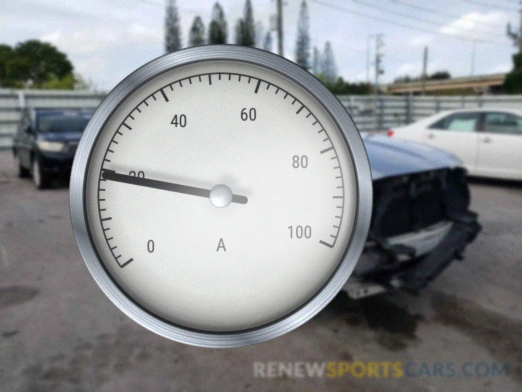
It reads value=19 unit=A
